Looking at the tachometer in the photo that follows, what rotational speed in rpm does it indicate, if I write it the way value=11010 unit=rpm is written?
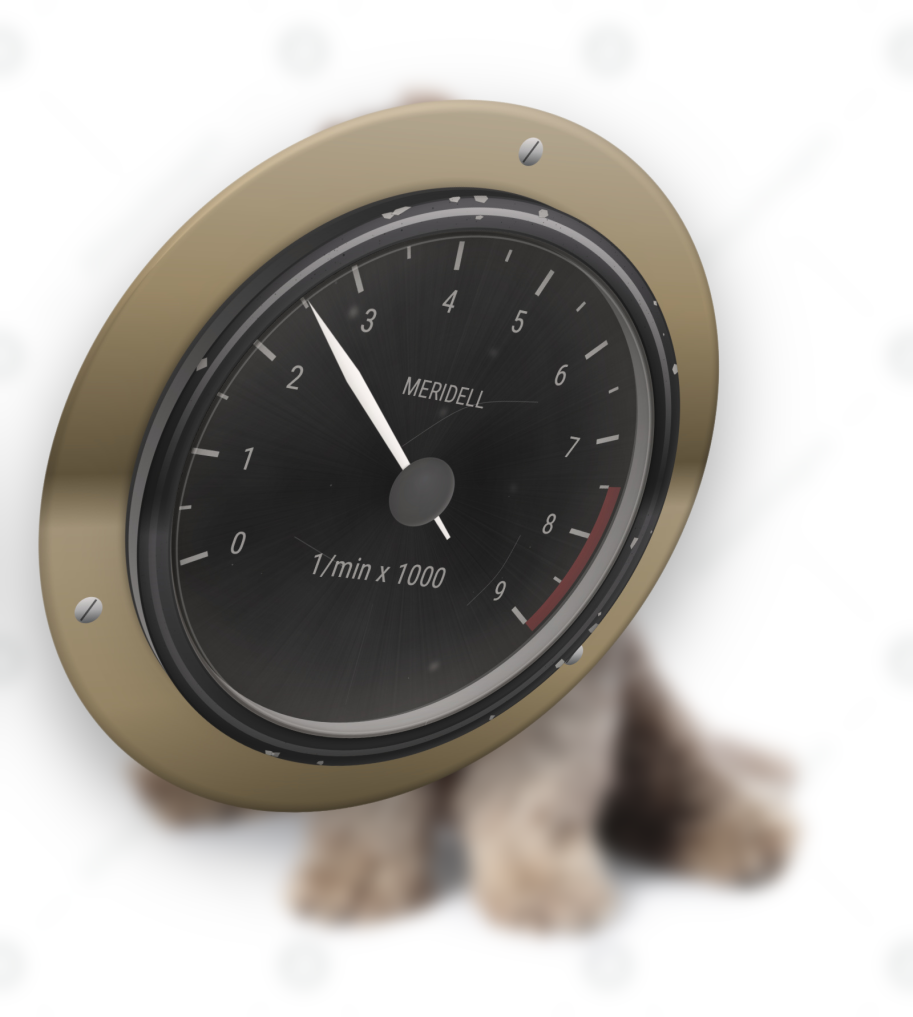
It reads value=2500 unit=rpm
